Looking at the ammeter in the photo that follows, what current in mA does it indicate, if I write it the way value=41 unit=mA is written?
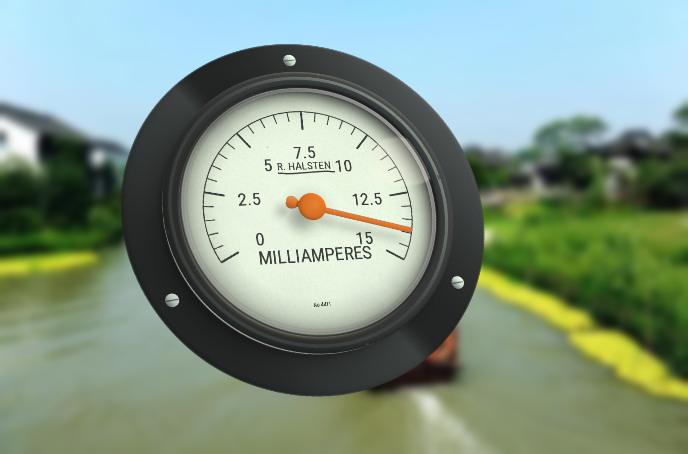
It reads value=14 unit=mA
